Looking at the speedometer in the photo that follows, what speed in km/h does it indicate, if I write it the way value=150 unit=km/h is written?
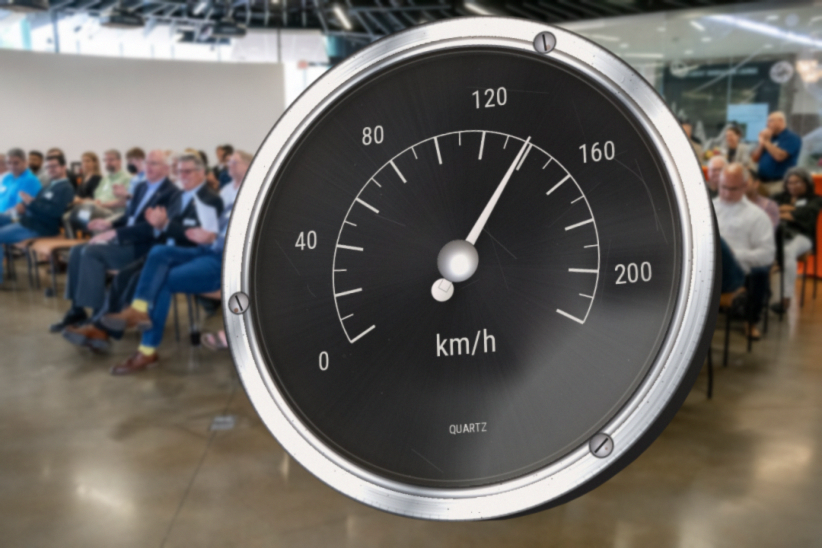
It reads value=140 unit=km/h
